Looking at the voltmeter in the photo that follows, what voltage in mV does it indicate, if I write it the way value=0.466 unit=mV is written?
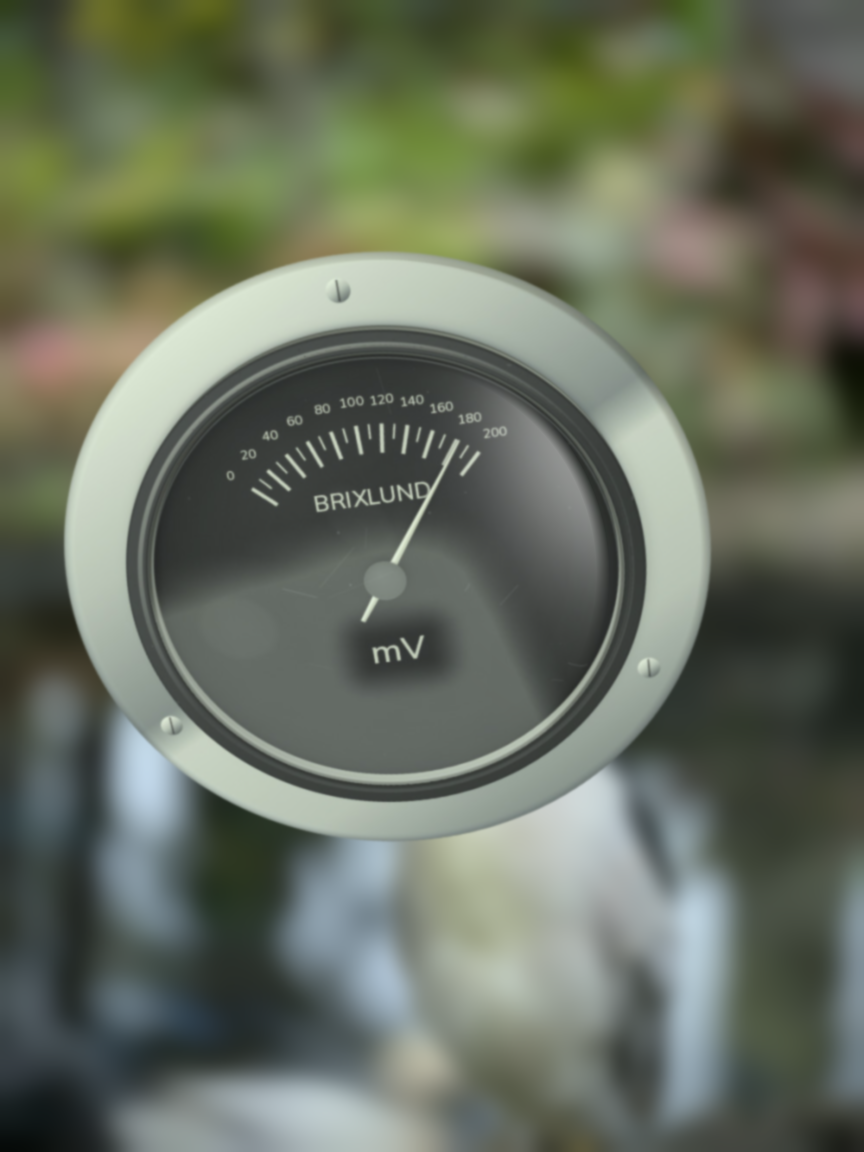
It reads value=180 unit=mV
